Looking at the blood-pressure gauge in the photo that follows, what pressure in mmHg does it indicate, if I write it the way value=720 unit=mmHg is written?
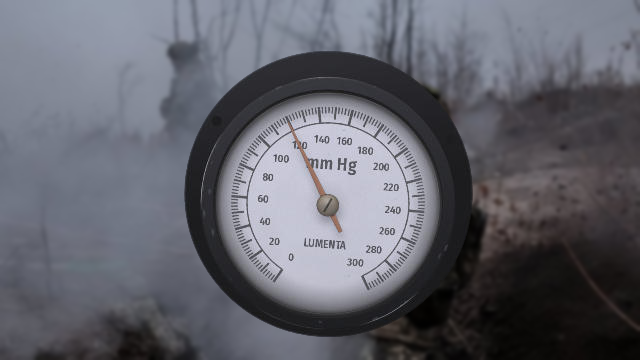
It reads value=120 unit=mmHg
